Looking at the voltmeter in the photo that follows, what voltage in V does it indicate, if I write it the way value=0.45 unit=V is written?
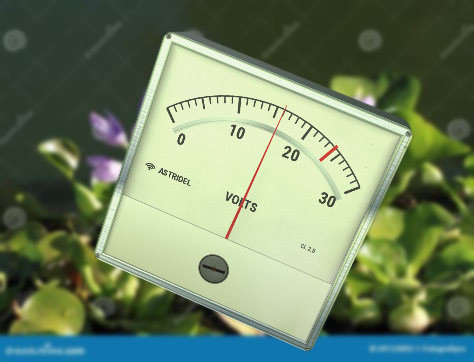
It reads value=16 unit=V
